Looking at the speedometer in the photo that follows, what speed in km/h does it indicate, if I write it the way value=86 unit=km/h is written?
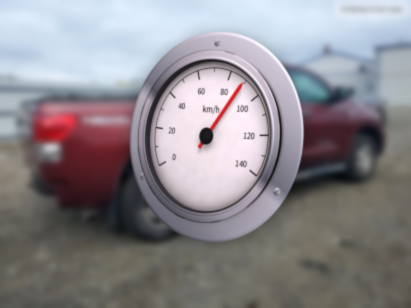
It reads value=90 unit=km/h
